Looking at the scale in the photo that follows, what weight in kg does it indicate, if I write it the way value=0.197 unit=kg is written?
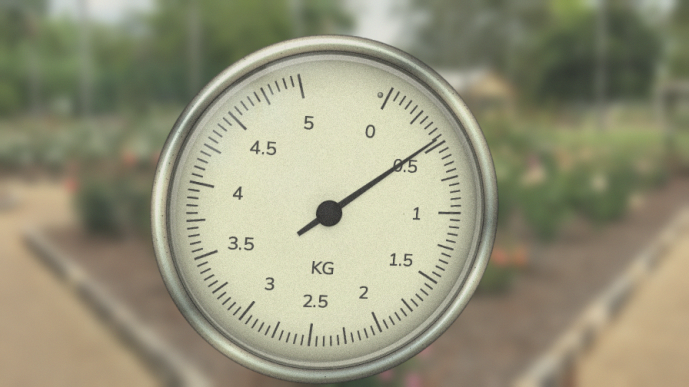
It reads value=0.45 unit=kg
